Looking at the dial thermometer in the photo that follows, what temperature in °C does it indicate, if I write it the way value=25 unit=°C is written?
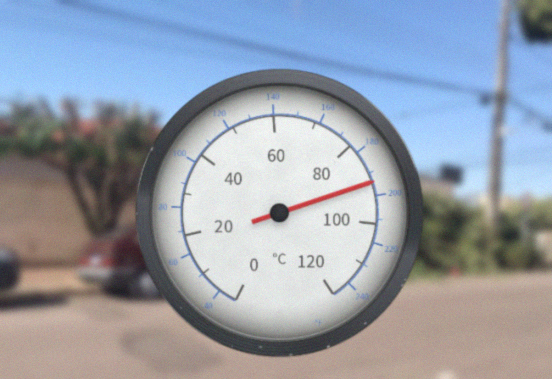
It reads value=90 unit=°C
